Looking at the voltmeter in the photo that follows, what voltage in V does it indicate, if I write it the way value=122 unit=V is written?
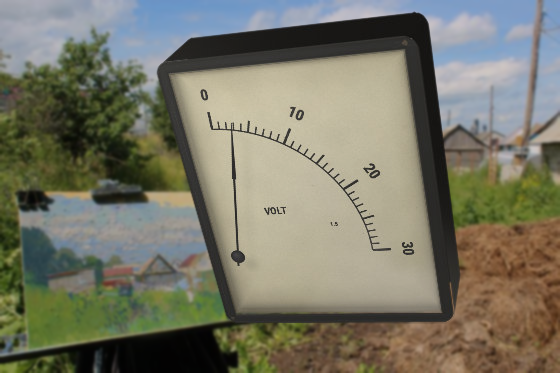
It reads value=3 unit=V
